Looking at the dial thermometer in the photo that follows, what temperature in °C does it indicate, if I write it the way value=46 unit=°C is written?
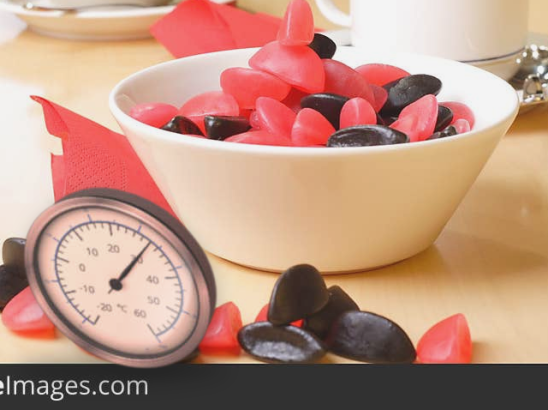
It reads value=30 unit=°C
